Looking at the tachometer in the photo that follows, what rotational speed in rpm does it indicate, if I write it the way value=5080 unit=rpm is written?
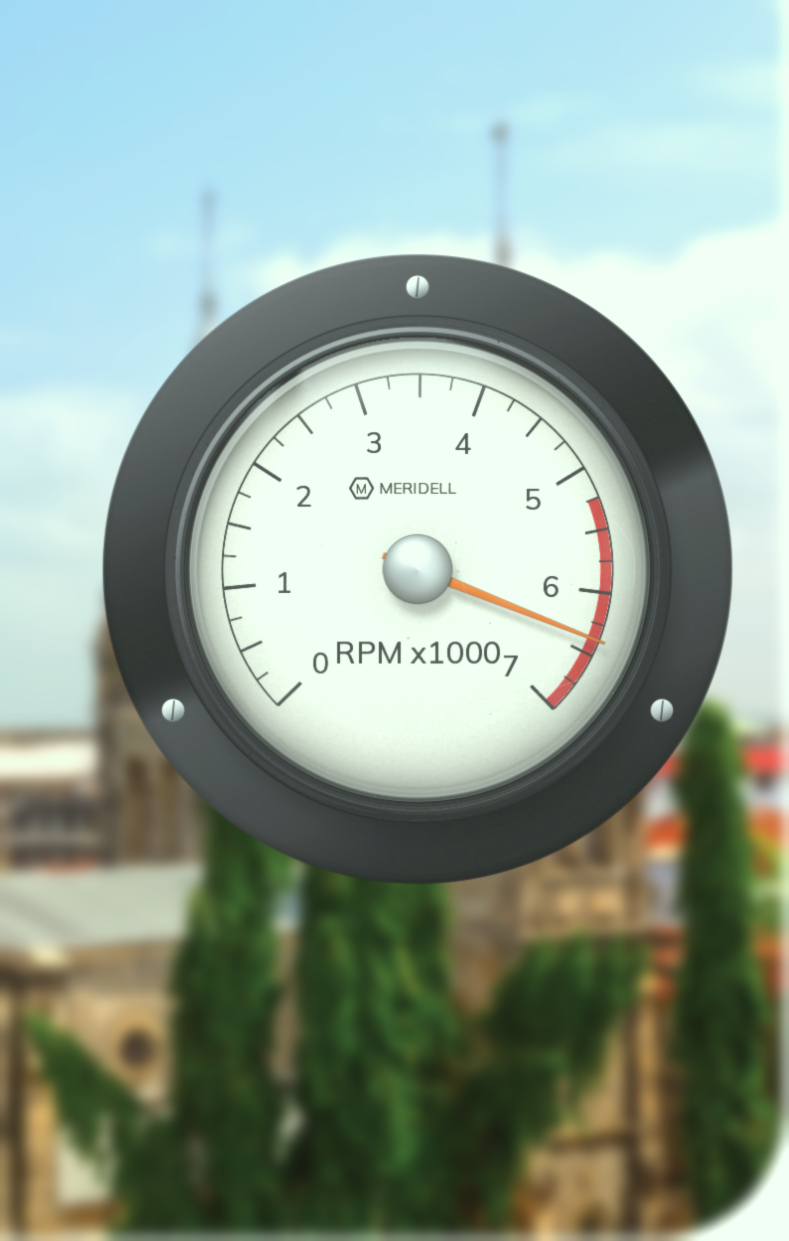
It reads value=6375 unit=rpm
